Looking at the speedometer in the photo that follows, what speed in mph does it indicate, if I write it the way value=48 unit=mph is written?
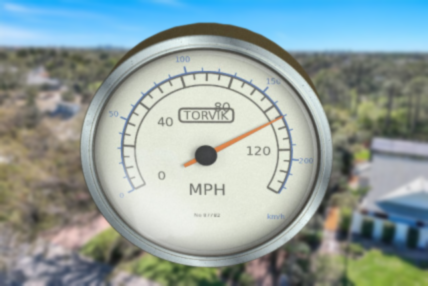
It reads value=105 unit=mph
